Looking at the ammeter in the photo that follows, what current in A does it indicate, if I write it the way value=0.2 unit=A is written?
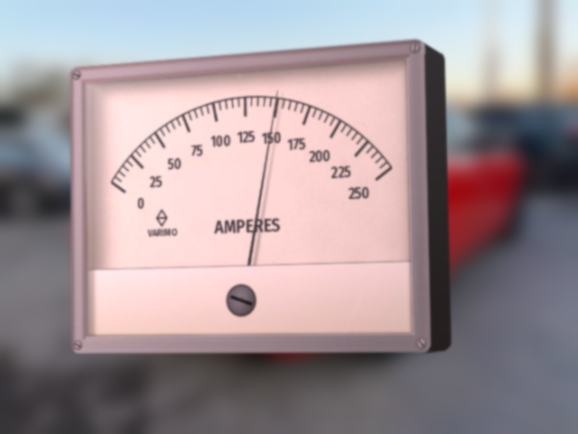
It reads value=150 unit=A
